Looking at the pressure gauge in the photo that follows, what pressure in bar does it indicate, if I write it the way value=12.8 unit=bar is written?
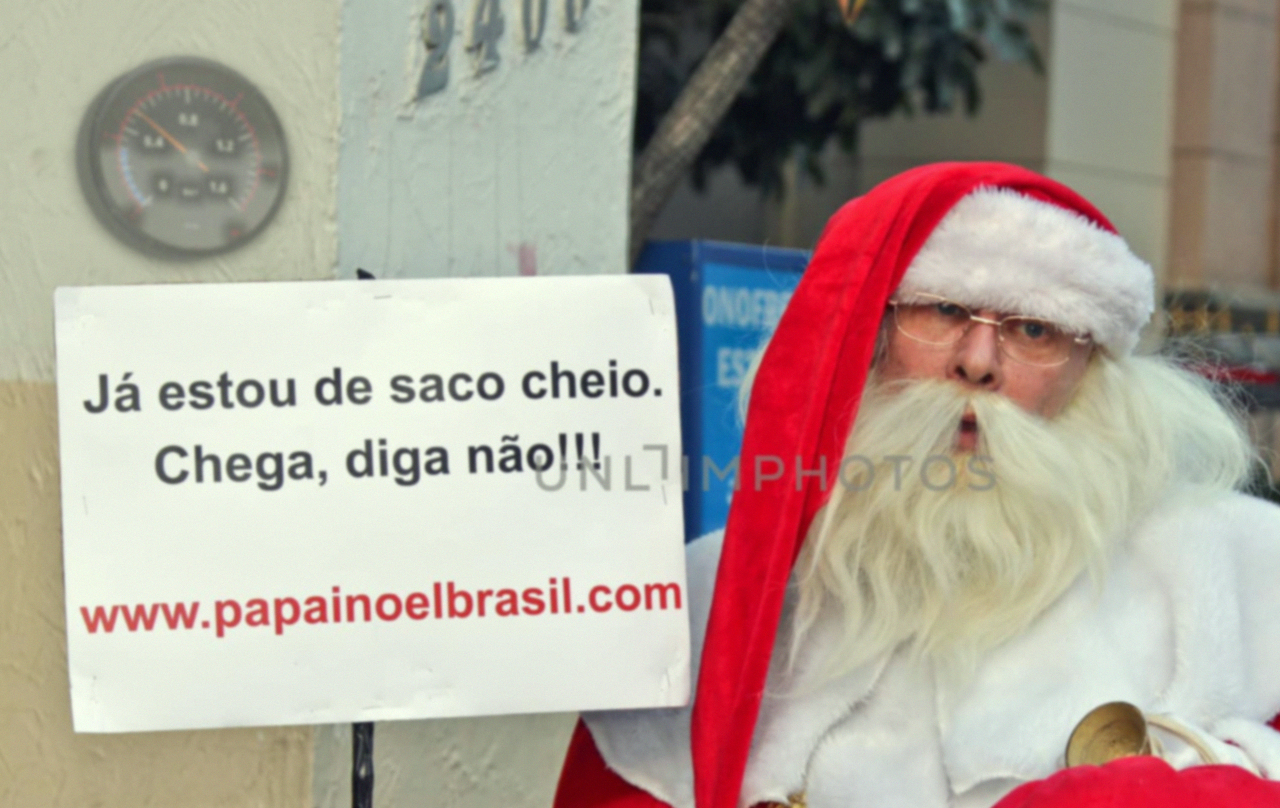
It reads value=0.5 unit=bar
